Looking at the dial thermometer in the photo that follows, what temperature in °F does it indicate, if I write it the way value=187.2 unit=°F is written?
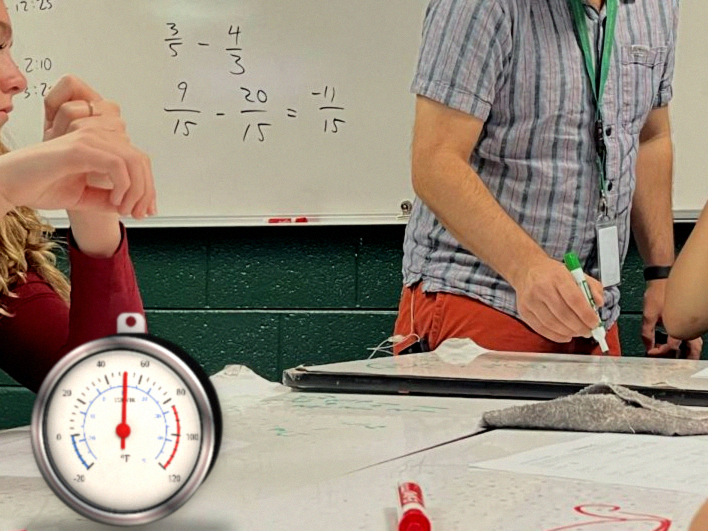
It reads value=52 unit=°F
